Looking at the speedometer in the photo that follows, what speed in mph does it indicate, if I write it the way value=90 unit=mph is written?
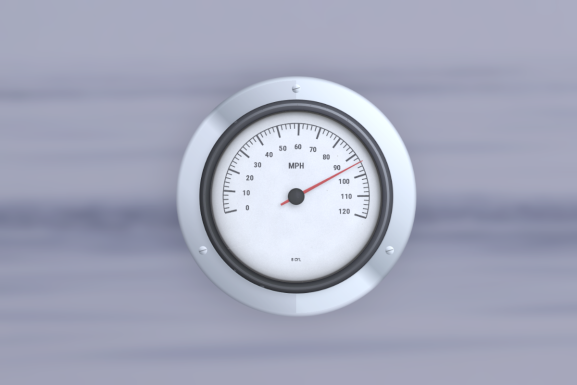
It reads value=94 unit=mph
